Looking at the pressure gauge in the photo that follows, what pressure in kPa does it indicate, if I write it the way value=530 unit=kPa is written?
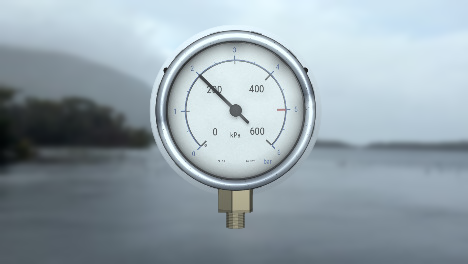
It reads value=200 unit=kPa
